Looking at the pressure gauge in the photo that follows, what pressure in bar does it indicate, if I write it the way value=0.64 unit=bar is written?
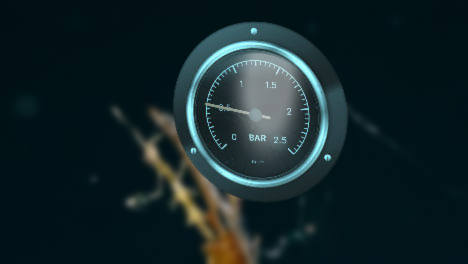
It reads value=0.5 unit=bar
